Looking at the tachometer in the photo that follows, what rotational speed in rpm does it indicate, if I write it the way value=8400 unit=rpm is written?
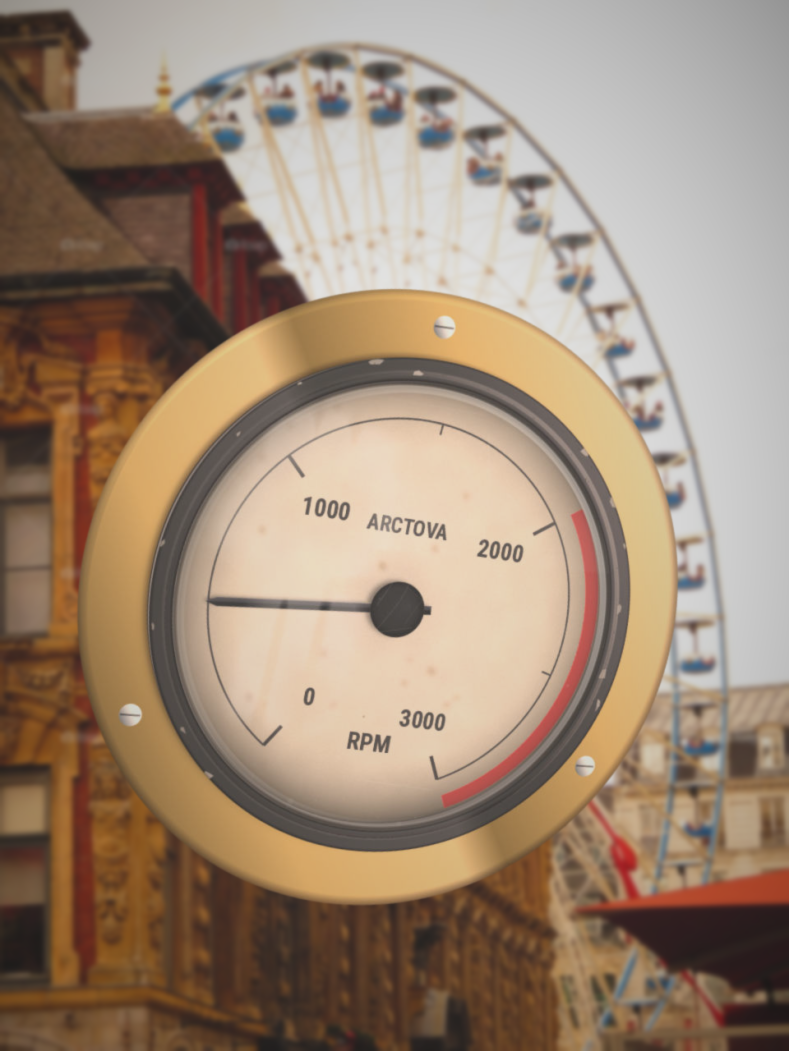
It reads value=500 unit=rpm
